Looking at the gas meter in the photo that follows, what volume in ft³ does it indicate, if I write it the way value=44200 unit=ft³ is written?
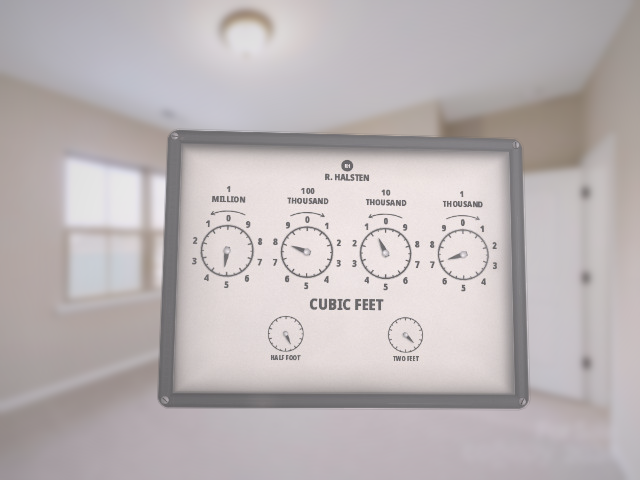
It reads value=480700 unit=ft³
